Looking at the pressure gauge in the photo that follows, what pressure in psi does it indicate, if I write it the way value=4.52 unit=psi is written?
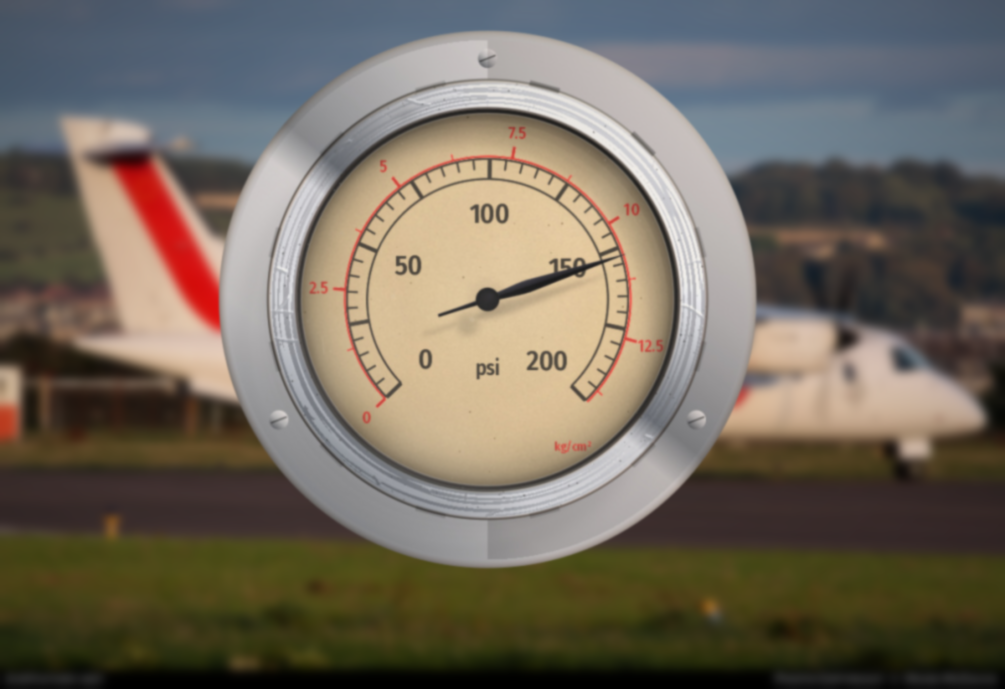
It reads value=152.5 unit=psi
